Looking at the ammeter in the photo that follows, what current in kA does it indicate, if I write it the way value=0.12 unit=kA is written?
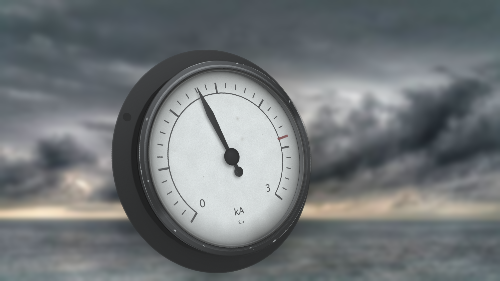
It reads value=1.3 unit=kA
